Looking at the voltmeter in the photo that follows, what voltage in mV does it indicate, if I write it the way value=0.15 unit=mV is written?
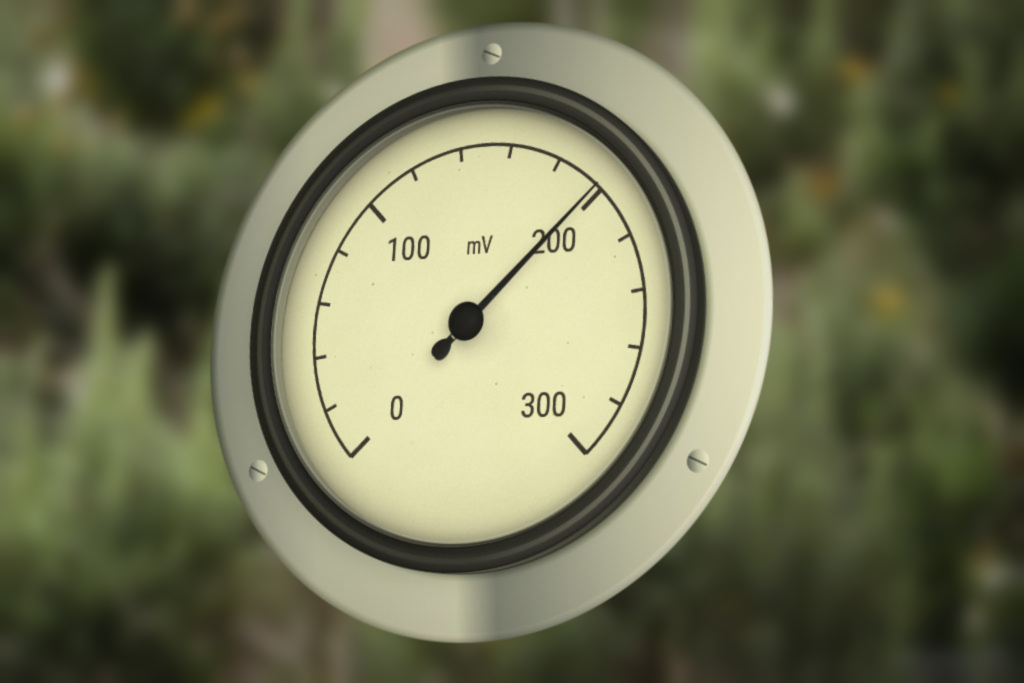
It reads value=200 unit=mV
